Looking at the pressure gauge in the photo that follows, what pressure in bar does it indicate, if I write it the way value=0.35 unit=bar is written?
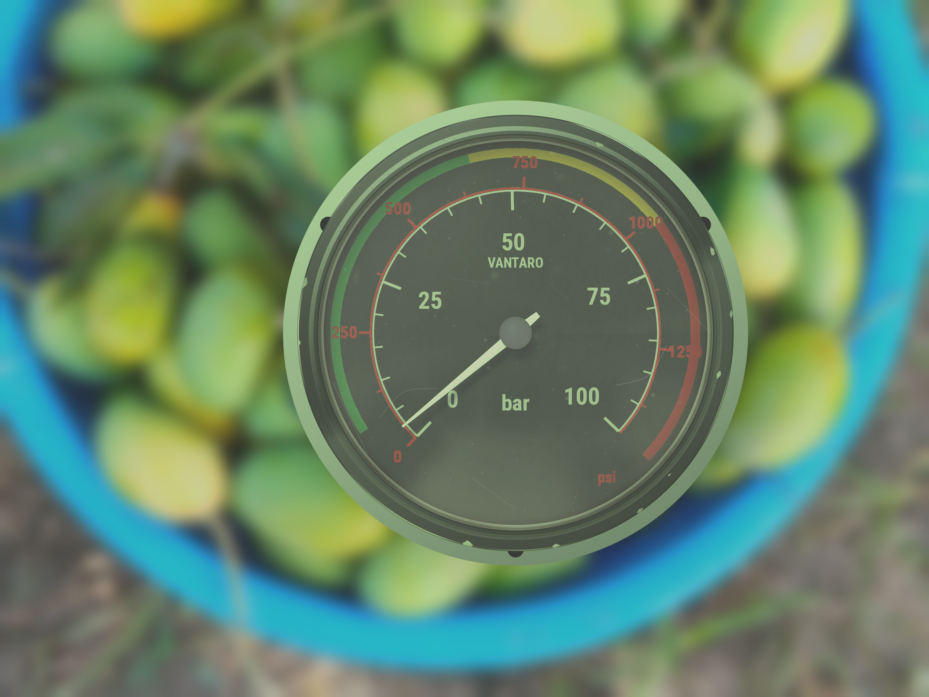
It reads value=2.5 unit=bar
